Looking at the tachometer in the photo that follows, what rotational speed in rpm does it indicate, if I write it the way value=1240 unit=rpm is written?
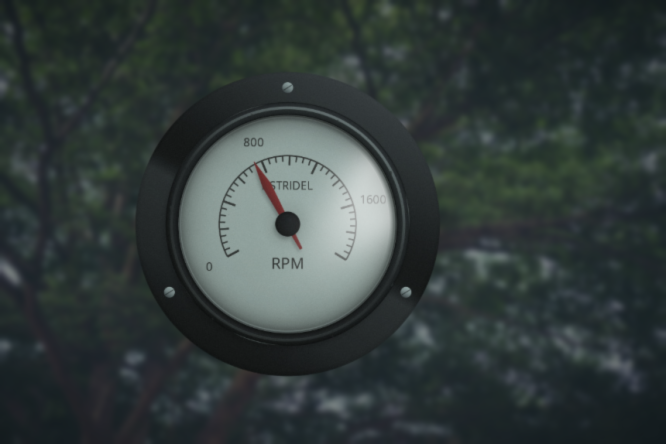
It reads value=750 unit=rpm
